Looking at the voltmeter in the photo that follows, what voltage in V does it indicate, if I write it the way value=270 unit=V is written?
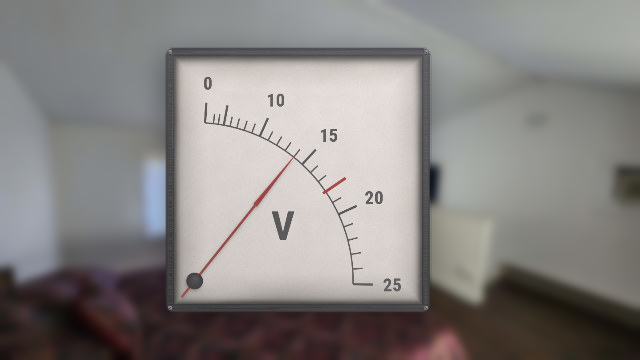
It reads value=14 unit=V
